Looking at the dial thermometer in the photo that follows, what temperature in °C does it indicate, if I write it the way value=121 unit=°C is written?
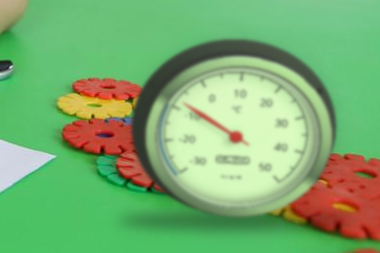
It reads value=-7.5 unit=°C
